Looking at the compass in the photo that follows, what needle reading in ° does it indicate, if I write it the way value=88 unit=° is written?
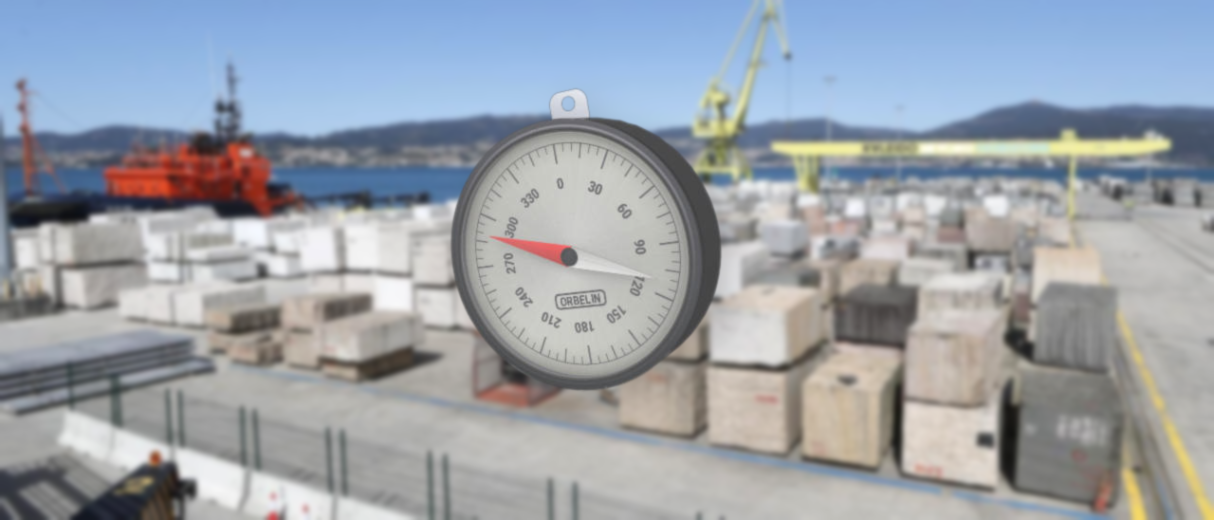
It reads value=290 unit=°
